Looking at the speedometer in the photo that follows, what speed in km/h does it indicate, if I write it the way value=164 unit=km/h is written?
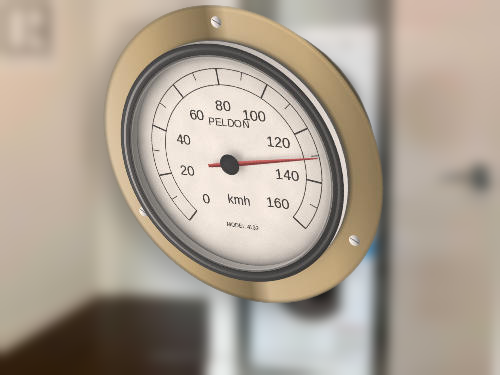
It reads value=130 unit=km/h
